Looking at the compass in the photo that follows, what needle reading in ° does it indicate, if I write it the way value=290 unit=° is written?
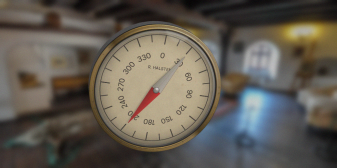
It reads value=210 unit=°
